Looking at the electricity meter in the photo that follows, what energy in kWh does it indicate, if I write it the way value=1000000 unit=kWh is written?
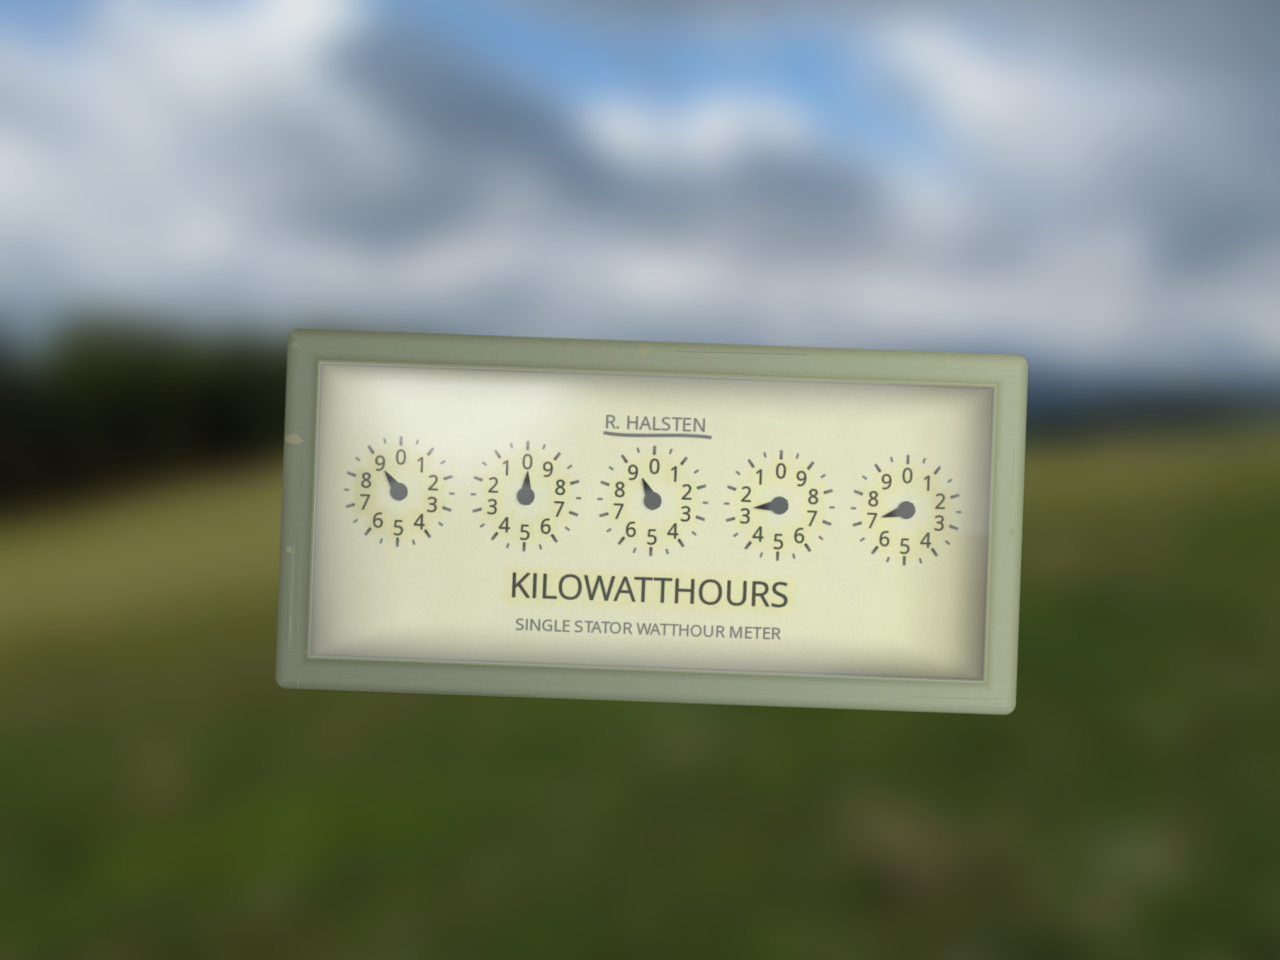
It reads value=89927 unit=kWh
